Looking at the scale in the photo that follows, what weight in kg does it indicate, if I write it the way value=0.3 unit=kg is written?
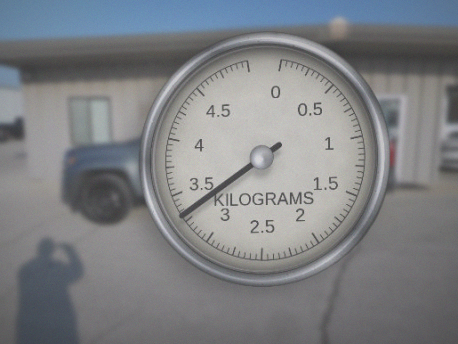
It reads value=3.3 unit=kg
